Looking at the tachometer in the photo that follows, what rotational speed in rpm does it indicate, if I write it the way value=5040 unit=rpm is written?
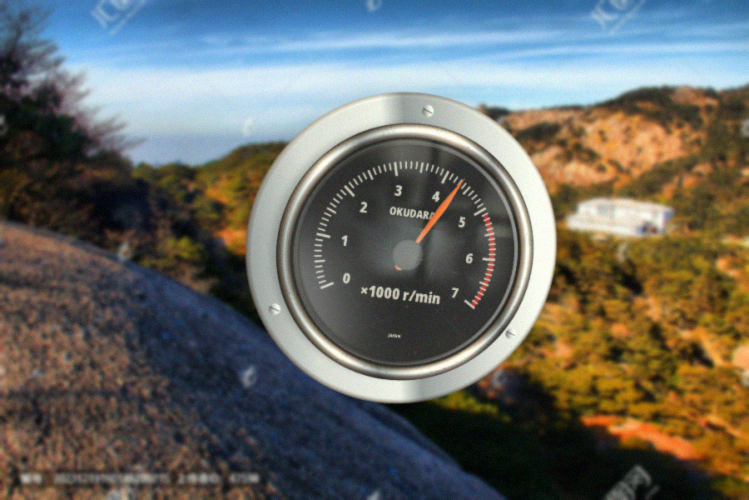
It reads value=4300 unit=rpm
